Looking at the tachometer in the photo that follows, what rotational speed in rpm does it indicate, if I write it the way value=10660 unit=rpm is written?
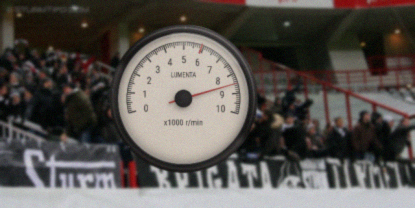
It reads value=8500 unit=rpm
